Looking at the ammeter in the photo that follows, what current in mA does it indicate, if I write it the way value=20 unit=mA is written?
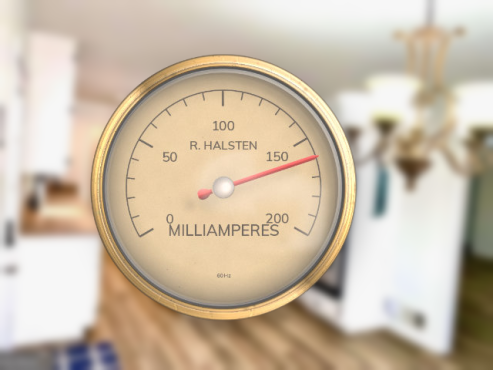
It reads value=160 unit=mA
